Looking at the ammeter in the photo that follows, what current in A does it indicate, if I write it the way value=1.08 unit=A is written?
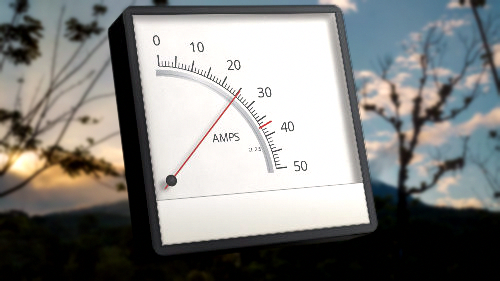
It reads value=25 unit=A
